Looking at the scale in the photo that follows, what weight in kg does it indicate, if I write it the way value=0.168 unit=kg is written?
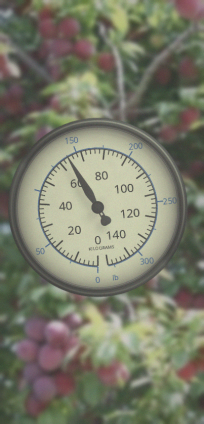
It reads value=64 unit=kg
